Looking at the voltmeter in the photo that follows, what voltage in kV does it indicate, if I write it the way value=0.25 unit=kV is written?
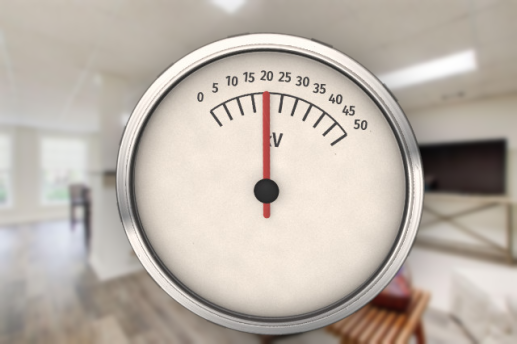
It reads value=20 unit=kV
